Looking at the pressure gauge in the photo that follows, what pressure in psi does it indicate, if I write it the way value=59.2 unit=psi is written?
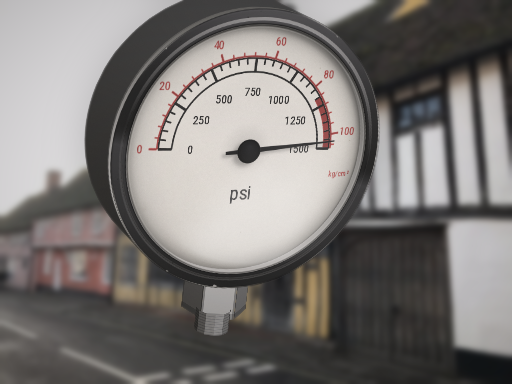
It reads value=1450 unit=psi
